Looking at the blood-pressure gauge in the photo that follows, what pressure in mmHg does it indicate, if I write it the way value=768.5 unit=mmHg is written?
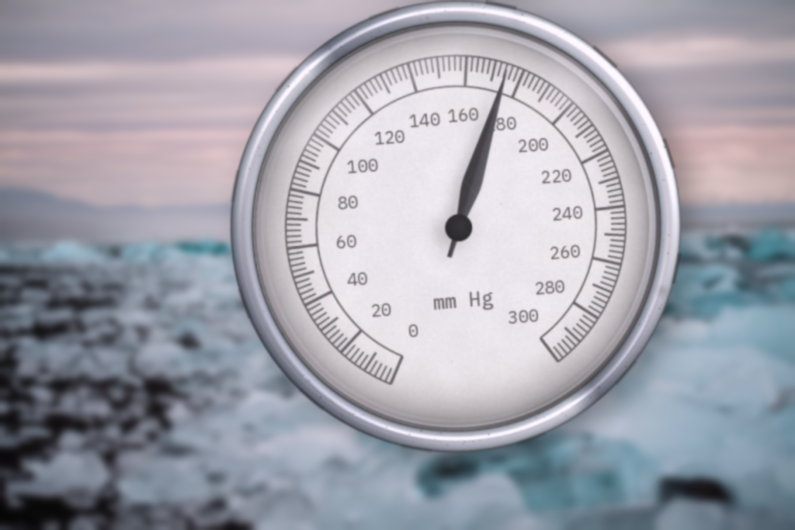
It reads value=174 unit=mmHg
